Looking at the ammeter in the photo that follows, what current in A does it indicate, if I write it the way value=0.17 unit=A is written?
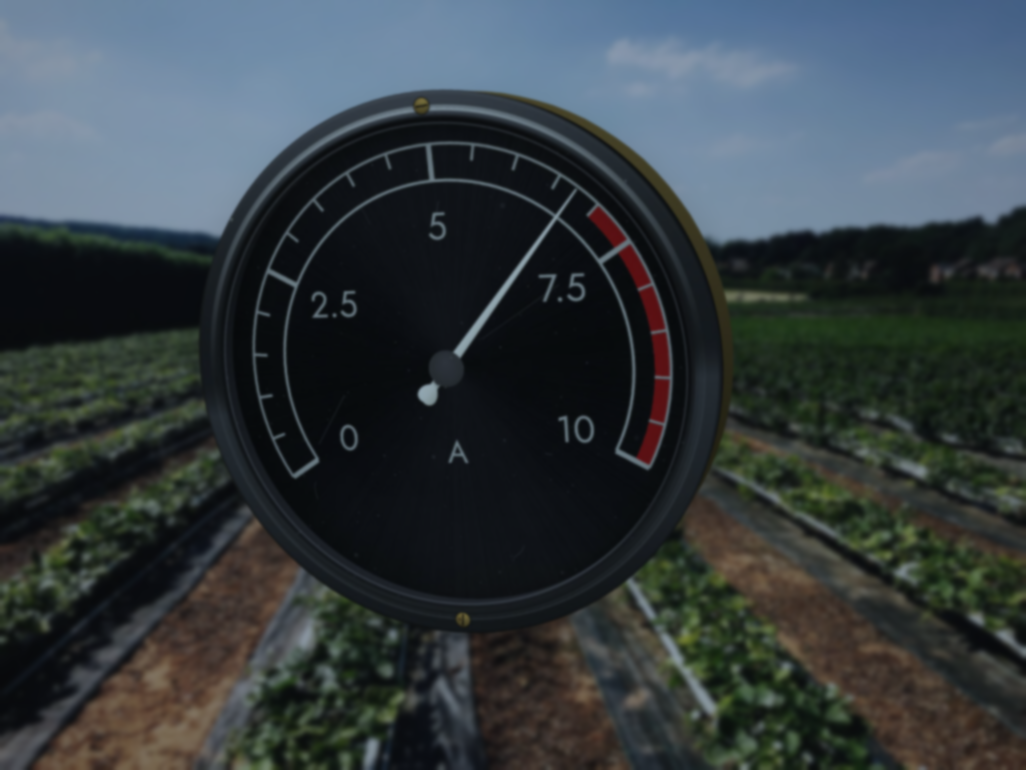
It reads value=6.75 unit=A
